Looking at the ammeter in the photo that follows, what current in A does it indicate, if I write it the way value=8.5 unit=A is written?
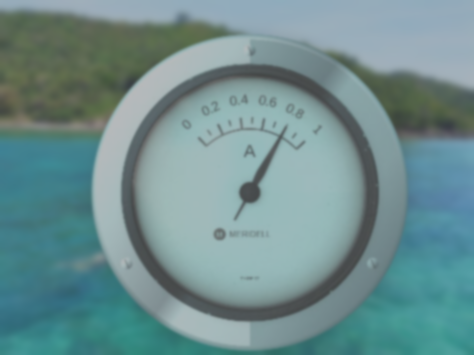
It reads value=0.8 unit=A
